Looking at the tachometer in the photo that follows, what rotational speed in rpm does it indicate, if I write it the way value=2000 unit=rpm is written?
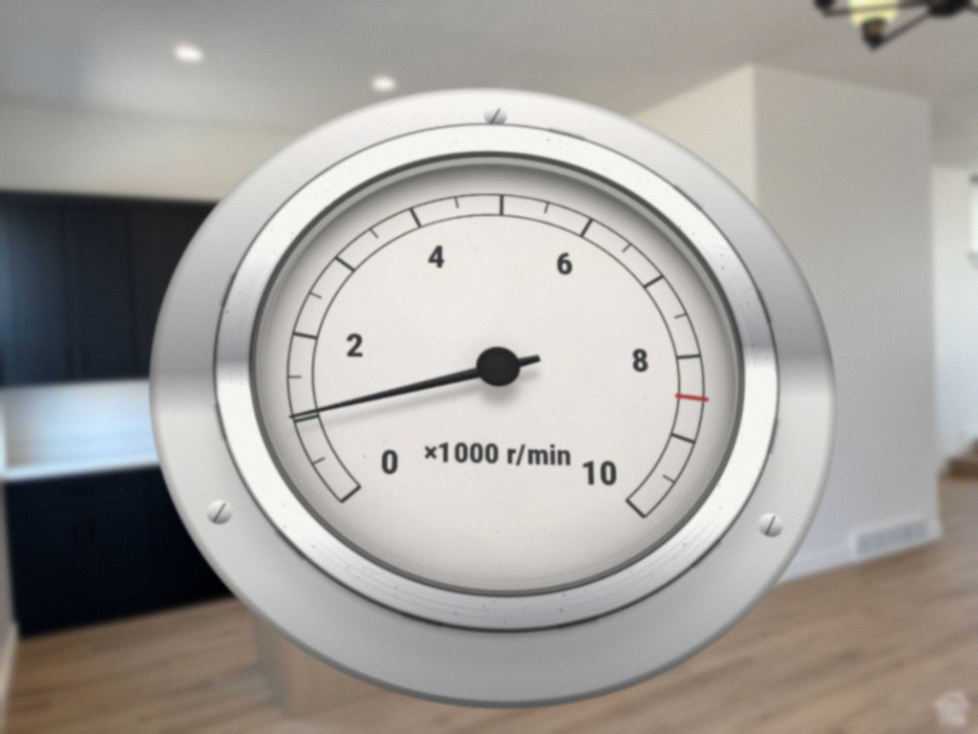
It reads value=1000 unit=rpm
